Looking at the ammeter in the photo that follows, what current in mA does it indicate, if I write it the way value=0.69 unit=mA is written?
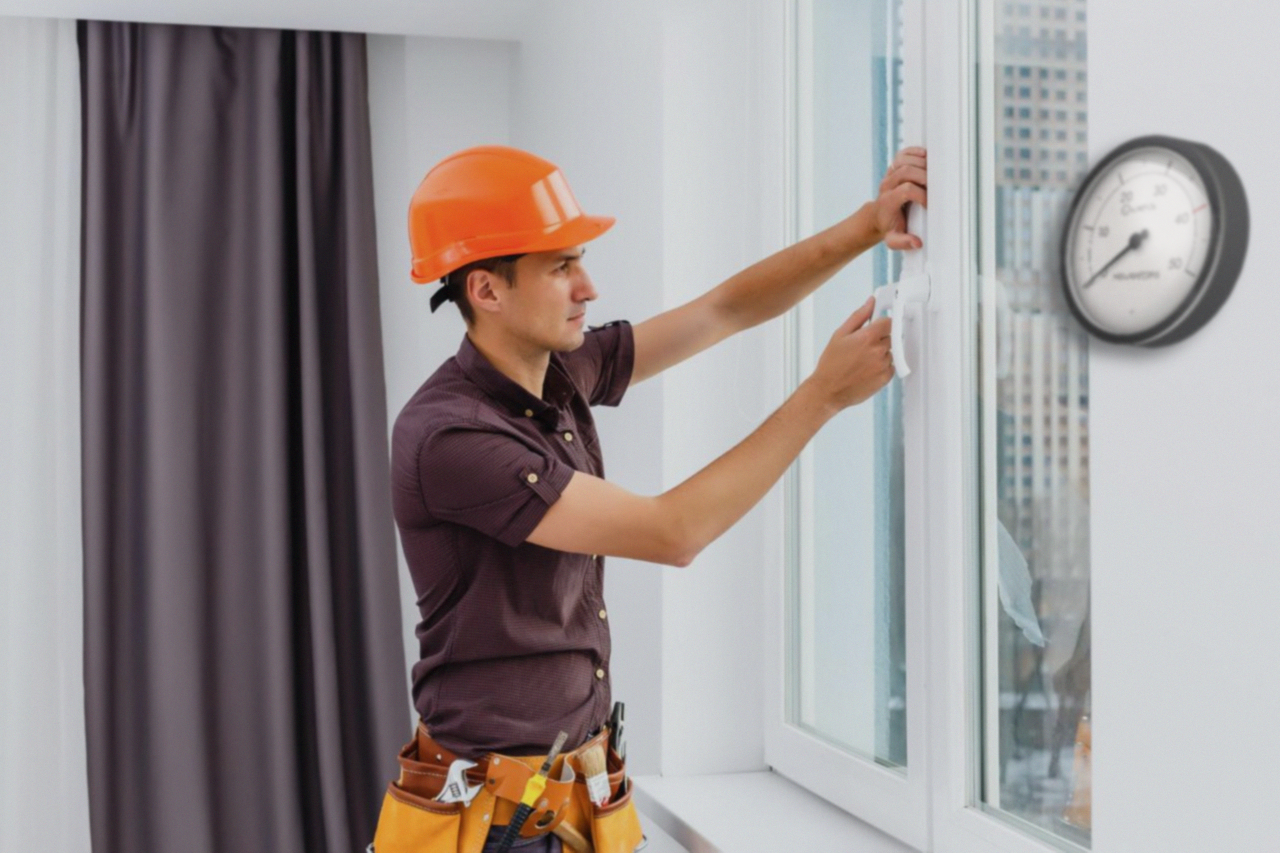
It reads value=0 unit=mA
